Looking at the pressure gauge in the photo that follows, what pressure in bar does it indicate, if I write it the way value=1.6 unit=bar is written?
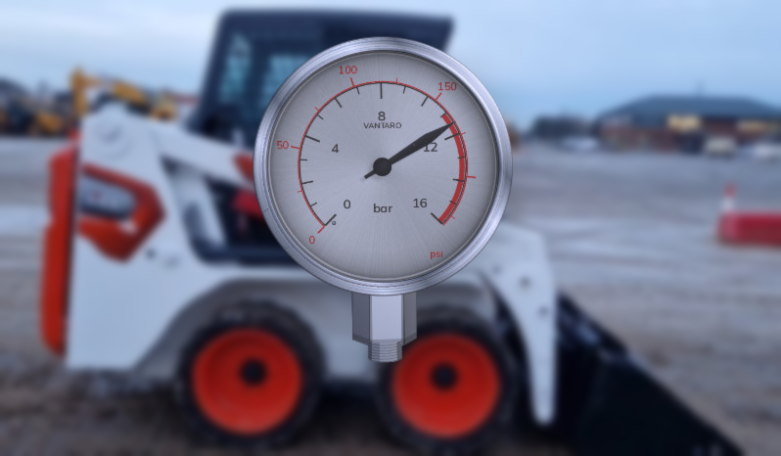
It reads value=11.5 unit=bar
